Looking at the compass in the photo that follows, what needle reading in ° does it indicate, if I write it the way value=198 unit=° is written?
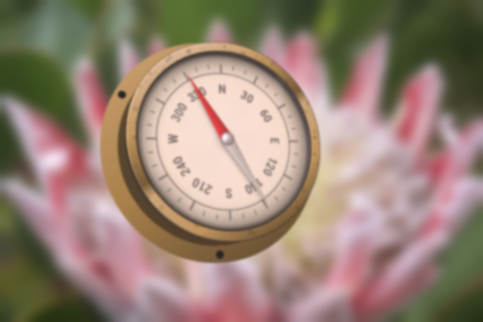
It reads value=330 unit=°
